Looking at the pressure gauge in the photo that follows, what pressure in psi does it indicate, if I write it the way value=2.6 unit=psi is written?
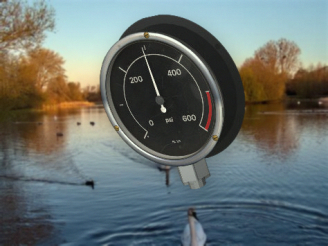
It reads value=300 unit=psi
